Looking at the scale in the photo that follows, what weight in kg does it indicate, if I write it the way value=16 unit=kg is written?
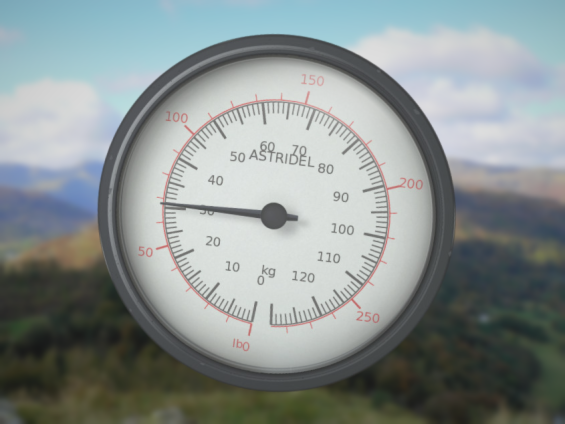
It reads value=31 unit=kg
